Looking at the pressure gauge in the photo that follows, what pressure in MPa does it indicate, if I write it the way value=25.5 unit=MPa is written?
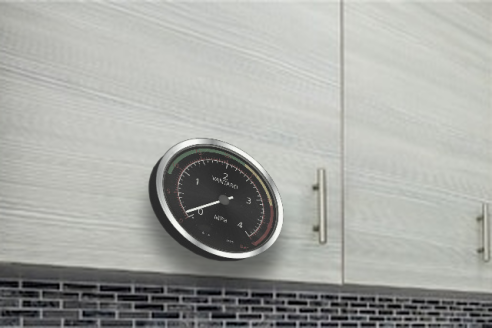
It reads value=0.1 unit=MPa
